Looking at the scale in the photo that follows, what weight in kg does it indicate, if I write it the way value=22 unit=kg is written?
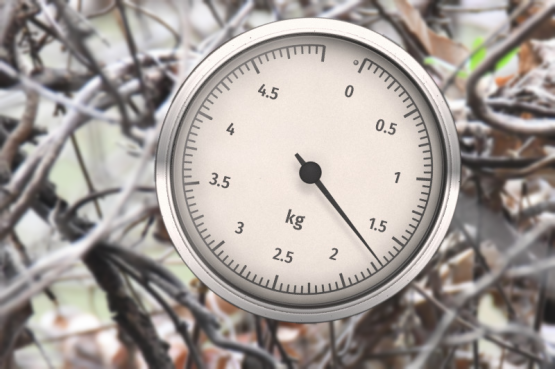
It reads value=1.7 unit=kg
